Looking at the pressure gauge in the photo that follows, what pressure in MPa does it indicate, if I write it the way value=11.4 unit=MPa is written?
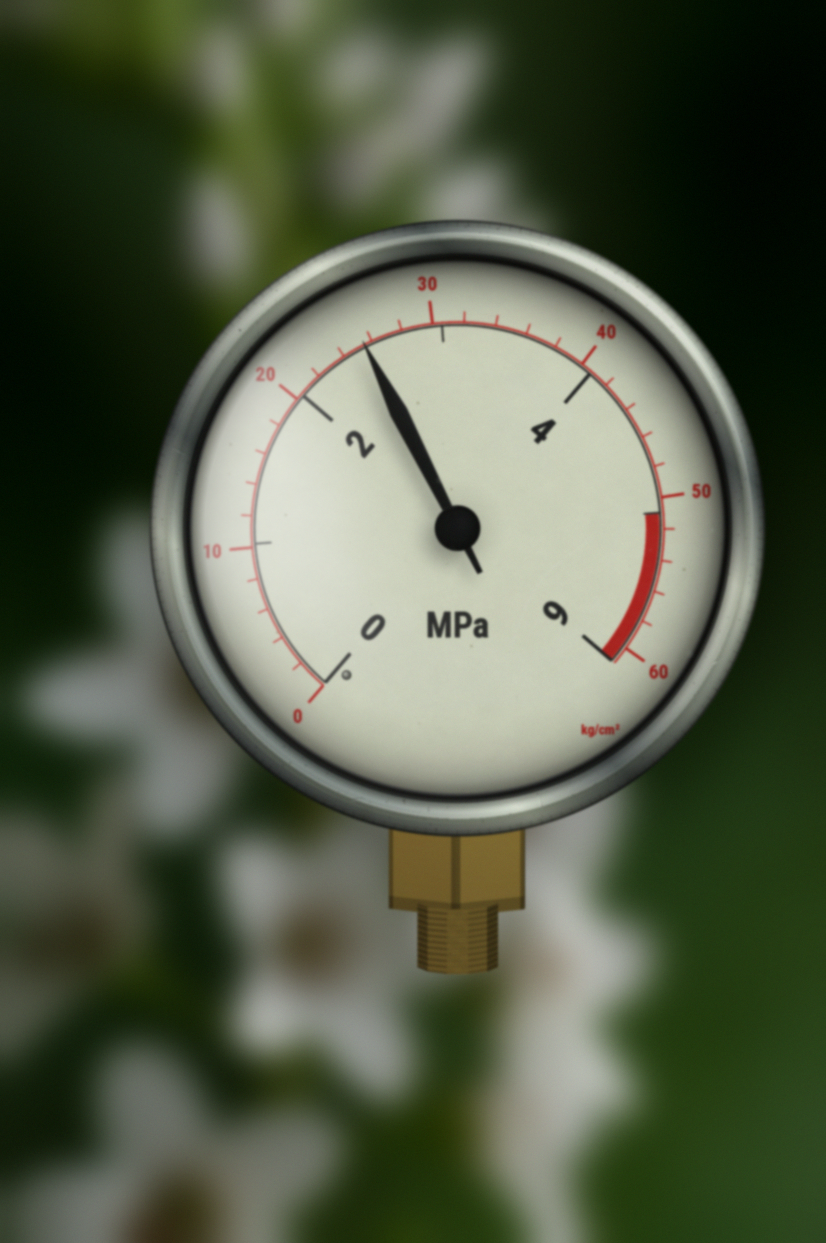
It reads value=2.5 unit=MPa
